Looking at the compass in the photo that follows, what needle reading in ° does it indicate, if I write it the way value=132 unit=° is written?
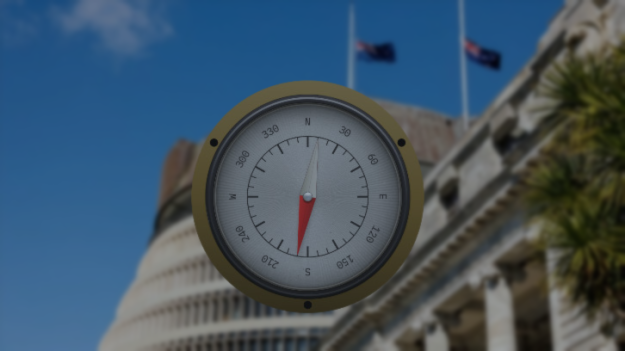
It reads value=190 unit=°
